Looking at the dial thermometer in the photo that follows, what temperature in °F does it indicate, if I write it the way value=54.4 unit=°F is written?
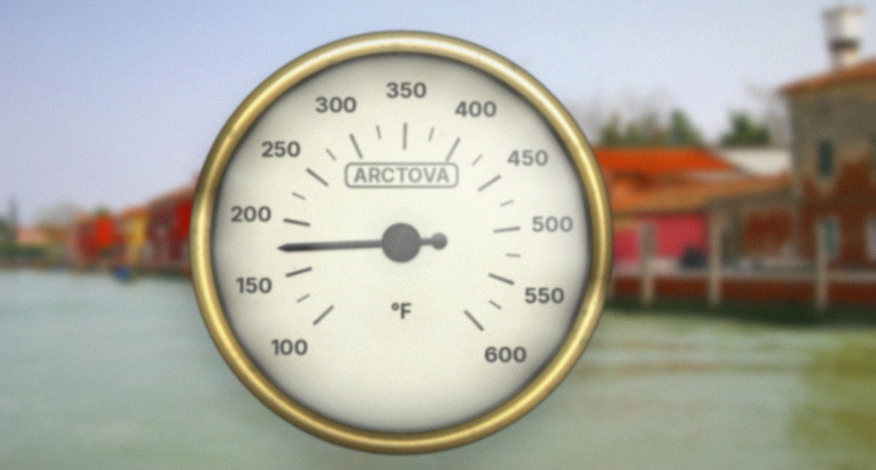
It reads value=175 unit=°F
